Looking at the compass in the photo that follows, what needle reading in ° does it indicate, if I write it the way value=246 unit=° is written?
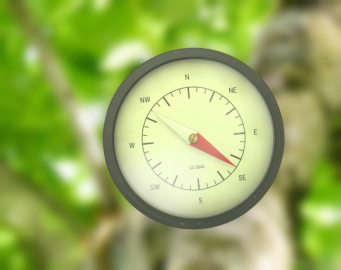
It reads value=130 unit=°
